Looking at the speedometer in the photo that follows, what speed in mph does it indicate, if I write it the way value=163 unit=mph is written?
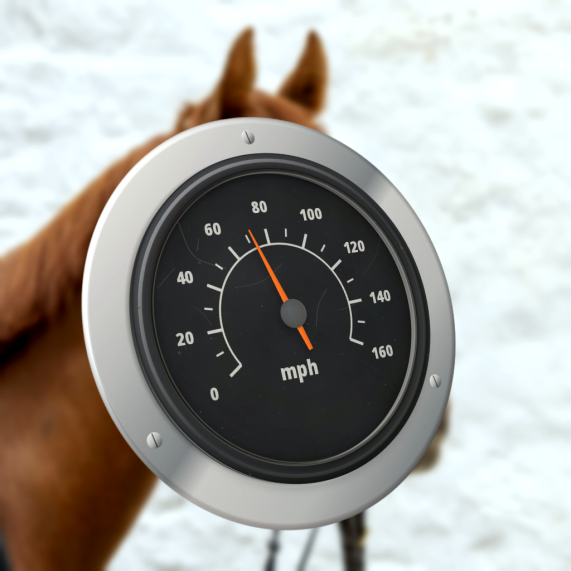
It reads value=70 unit=mph
